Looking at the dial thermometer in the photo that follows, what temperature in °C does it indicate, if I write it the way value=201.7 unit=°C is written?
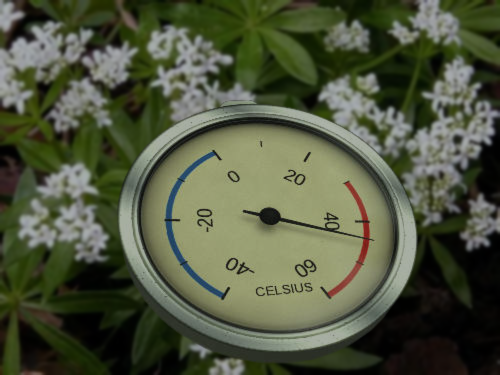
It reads value=45 unit=°C
